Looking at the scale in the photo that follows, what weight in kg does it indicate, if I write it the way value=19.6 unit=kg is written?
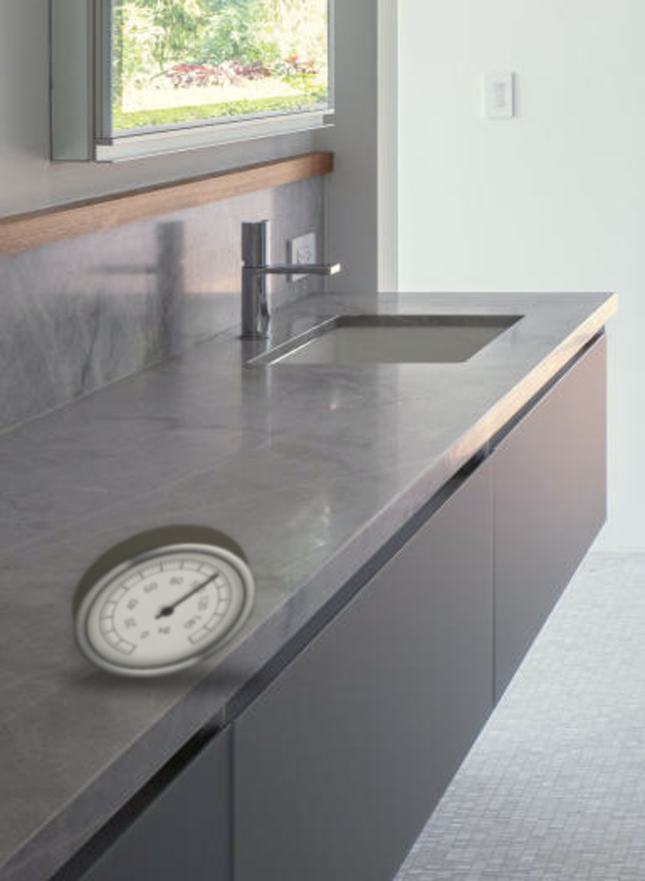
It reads value=100 unit=kg
